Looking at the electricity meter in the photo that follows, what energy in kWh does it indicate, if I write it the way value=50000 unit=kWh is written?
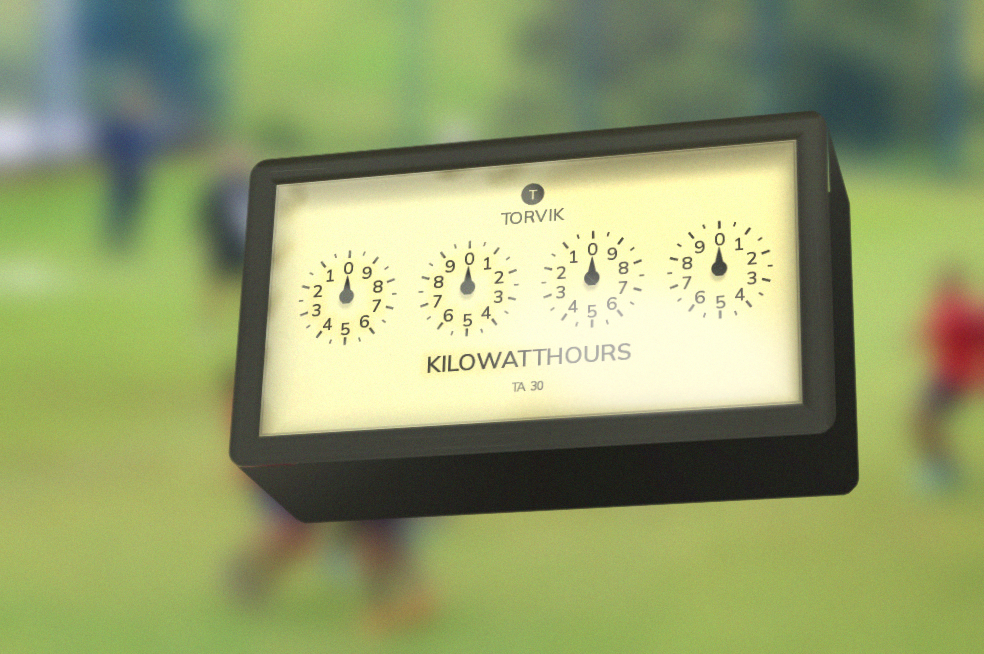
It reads value=0 unit=kWh
